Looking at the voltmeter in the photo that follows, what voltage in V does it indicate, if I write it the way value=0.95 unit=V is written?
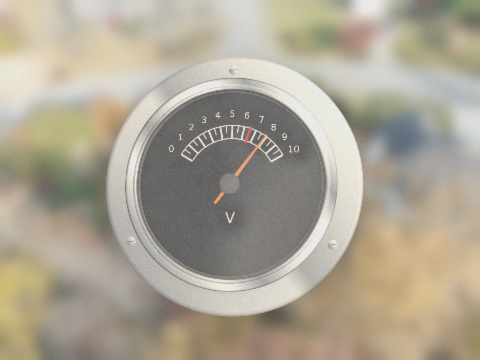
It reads value=8 unit=V
